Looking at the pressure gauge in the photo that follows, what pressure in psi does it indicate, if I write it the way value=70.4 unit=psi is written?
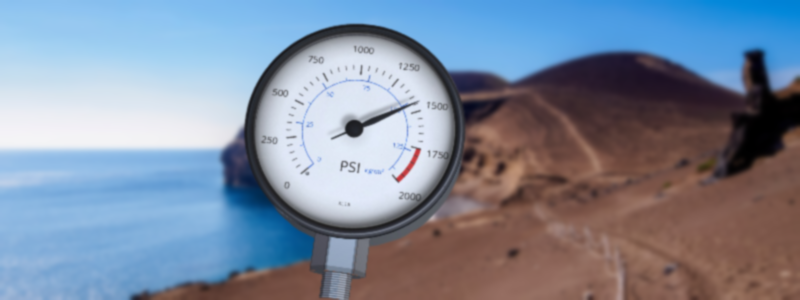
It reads value=1450 unit=psi
